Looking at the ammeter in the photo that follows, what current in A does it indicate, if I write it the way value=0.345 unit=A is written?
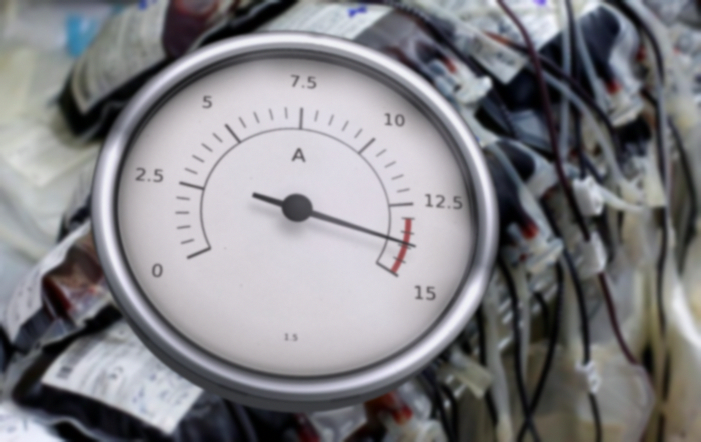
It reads value=14 unit=A
